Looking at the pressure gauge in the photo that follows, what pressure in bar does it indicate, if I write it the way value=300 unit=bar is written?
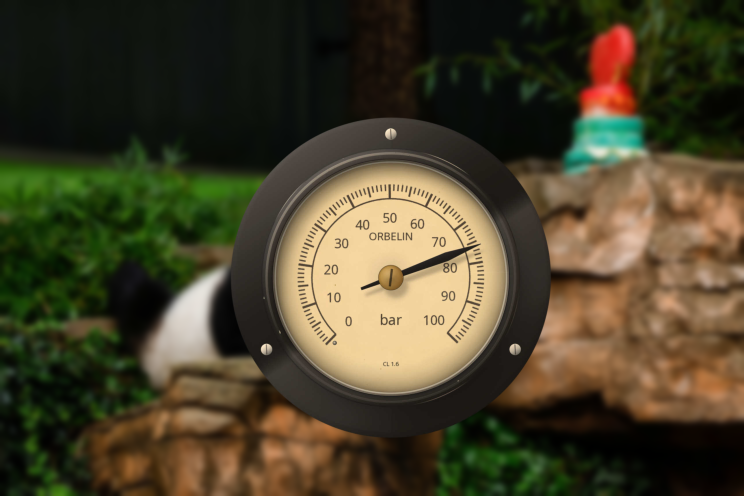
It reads value=76 unit=bar
